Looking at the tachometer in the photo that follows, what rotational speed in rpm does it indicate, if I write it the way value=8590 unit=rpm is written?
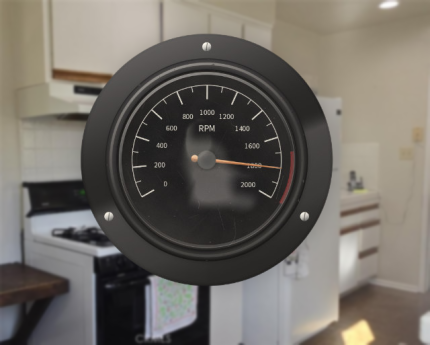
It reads value=1800 unit=rpm
